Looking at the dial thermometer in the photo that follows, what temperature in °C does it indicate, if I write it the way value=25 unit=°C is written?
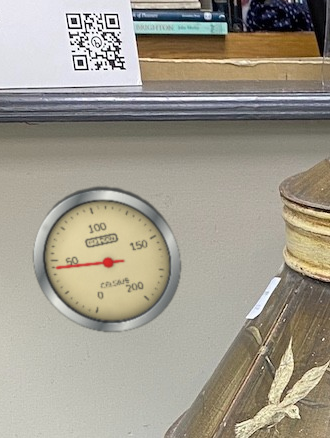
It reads value=45 unit=°C
